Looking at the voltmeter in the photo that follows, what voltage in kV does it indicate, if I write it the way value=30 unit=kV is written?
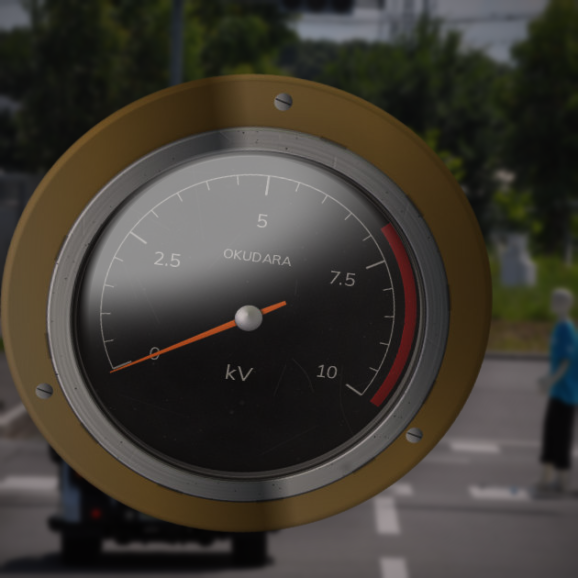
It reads value=0 unit=kV
